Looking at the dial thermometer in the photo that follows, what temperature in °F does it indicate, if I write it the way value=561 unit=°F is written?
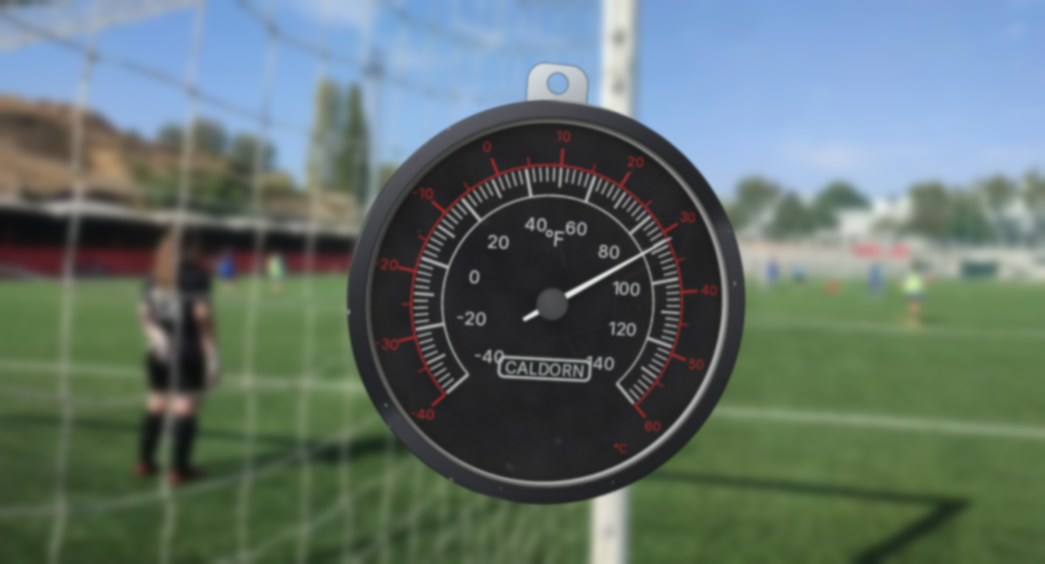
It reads value=88 unit=°F
